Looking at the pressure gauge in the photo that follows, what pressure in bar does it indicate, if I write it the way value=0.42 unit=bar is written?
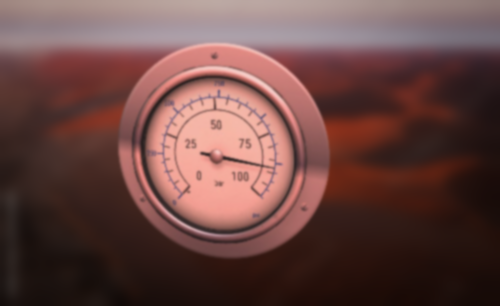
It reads value=87.5 unit=bar
